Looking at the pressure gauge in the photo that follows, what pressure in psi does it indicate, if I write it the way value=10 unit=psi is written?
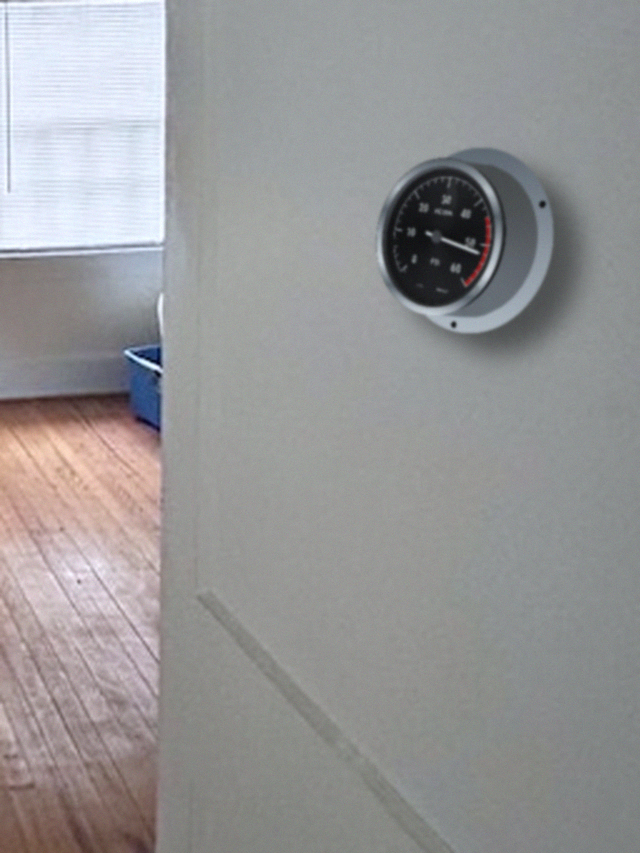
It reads value=52 unit=psi
